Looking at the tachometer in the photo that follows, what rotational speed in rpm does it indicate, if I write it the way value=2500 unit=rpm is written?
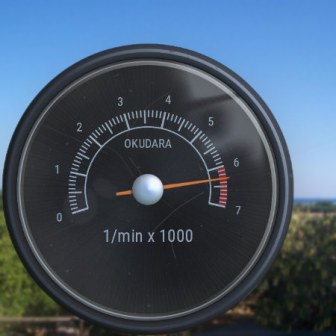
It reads value=6300 unit=rpm
